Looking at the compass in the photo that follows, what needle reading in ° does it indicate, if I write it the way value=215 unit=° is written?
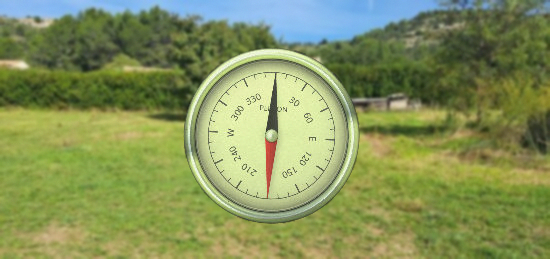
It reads value=180 unit=°
